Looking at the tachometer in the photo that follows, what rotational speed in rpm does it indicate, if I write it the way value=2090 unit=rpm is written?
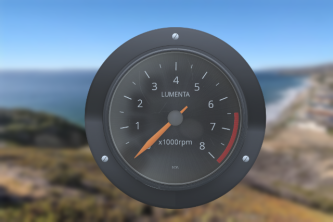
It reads value=0 unit=rpm
